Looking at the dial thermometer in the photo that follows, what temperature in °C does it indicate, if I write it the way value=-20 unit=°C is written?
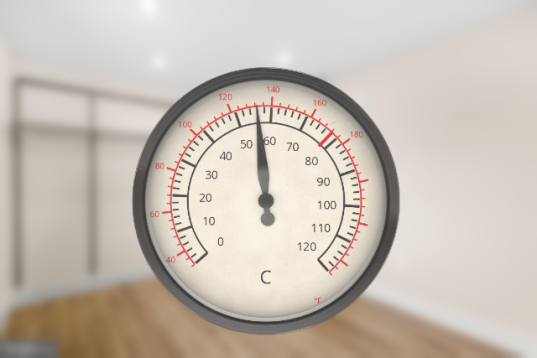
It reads value=56 unit=°C
